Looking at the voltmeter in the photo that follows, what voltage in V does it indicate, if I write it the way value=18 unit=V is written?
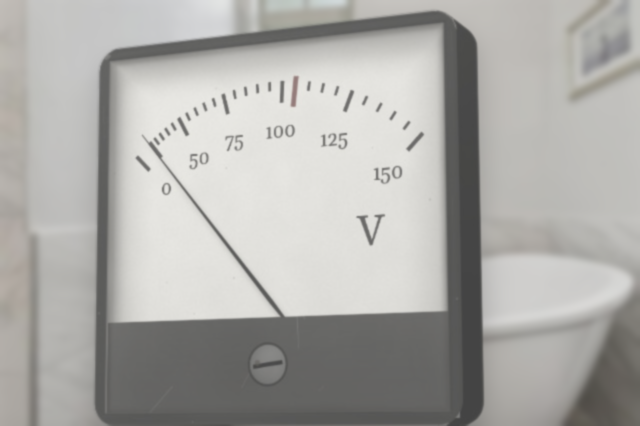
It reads value=25 unit=V
